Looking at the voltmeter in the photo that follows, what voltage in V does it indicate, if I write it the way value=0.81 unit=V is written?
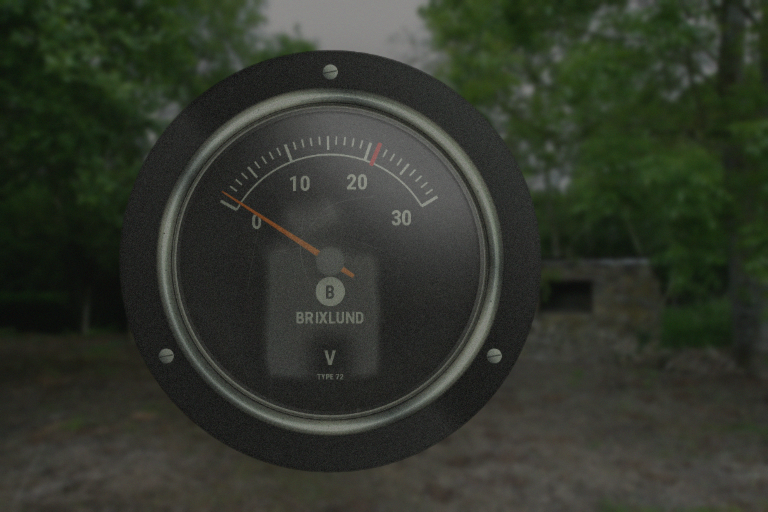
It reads value=1 unit=V
